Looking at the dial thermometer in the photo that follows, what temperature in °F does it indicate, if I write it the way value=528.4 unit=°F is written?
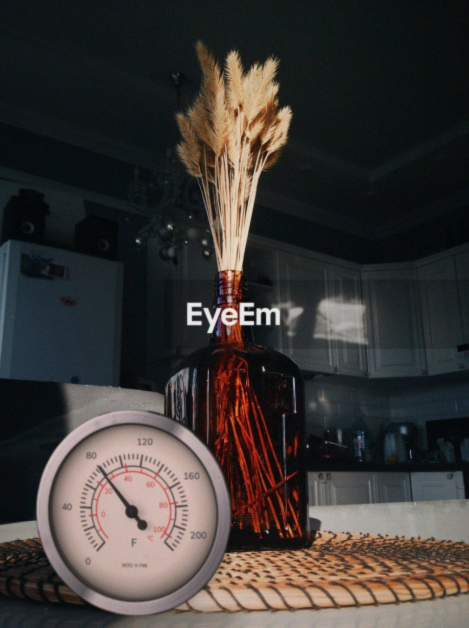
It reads value=80 unit=°F
